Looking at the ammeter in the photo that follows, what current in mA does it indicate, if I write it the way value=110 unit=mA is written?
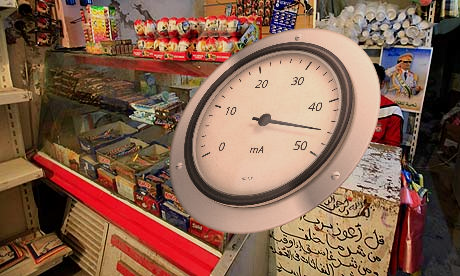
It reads value=46 unit=mA
